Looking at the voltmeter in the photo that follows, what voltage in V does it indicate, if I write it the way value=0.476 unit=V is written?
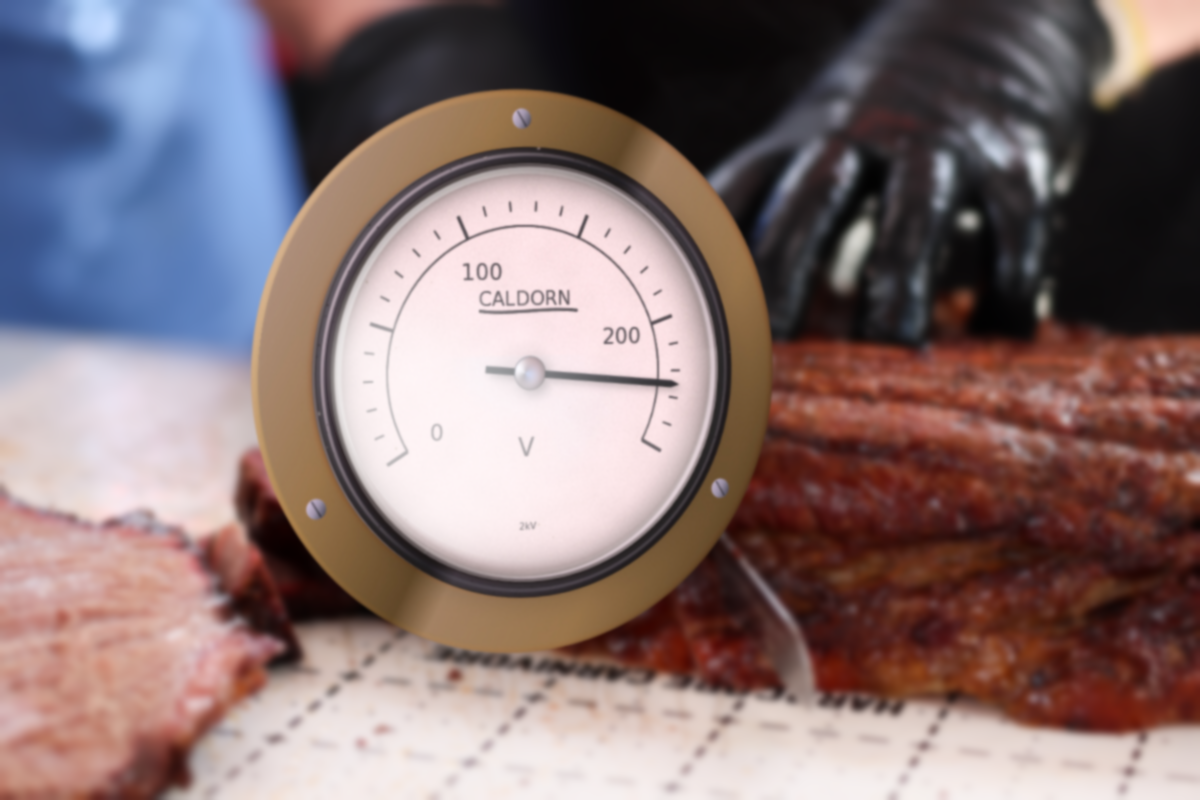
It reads value=225 unit=V
